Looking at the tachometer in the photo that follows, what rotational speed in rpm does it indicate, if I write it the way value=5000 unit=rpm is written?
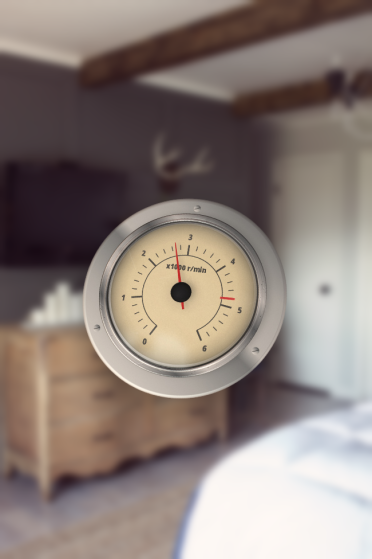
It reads value=2700 unit=rpm
